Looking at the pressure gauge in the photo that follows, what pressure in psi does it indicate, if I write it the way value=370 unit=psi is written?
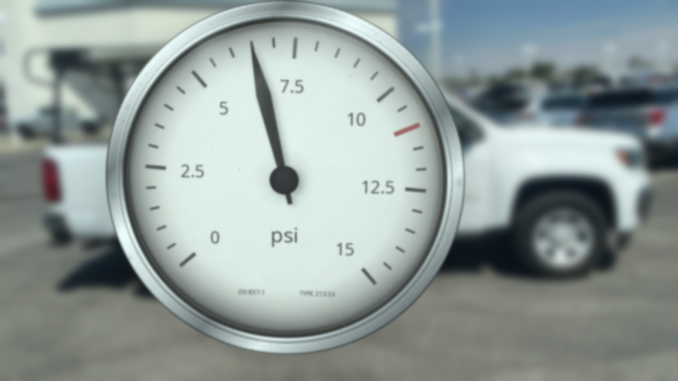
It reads value=6.5 unit=psi
